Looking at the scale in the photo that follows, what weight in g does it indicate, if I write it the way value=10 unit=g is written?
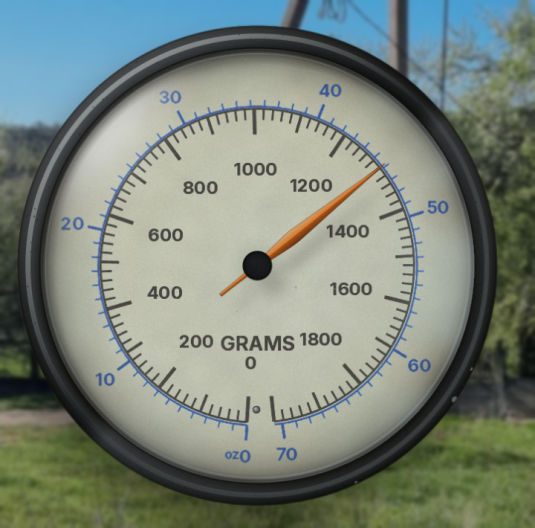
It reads value=1300 unit=g
